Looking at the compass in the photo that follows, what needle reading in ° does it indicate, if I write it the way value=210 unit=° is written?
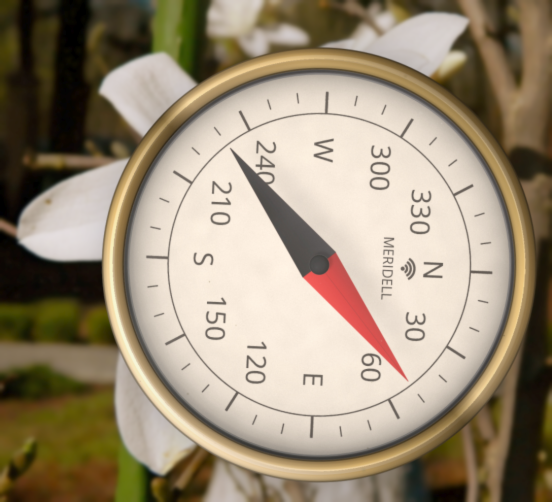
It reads value=50 unit=°
